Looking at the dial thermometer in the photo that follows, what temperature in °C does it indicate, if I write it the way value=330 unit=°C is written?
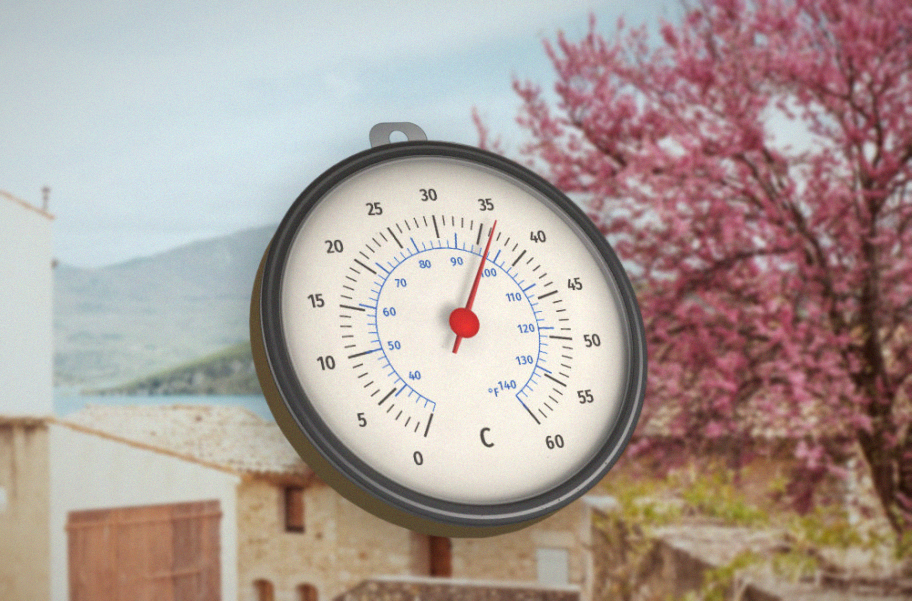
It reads value=36 unit=°C
